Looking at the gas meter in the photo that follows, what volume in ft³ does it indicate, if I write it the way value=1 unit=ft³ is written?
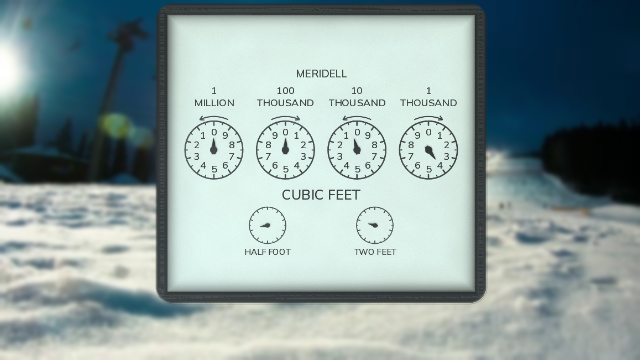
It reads value=400 unit=ft³
